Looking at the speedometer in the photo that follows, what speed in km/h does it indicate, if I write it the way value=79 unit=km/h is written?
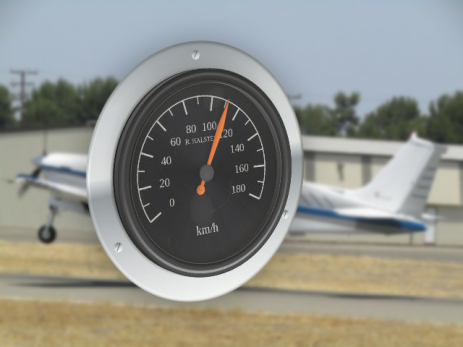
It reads value=110 unit=km/h
